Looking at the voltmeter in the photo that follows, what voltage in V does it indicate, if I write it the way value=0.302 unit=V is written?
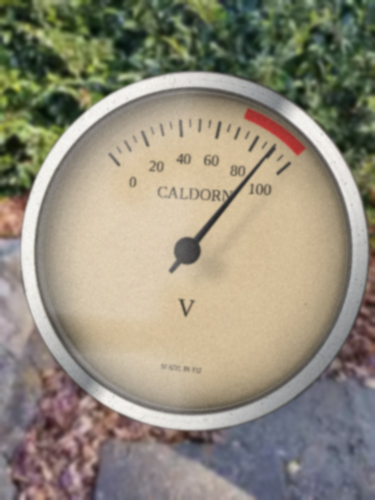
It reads value=90 unit=V
